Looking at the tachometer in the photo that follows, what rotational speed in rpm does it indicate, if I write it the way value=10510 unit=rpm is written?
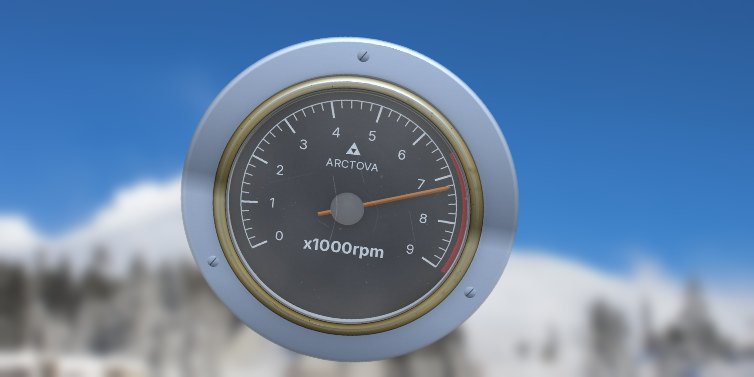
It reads value=7200 unit=rpm
